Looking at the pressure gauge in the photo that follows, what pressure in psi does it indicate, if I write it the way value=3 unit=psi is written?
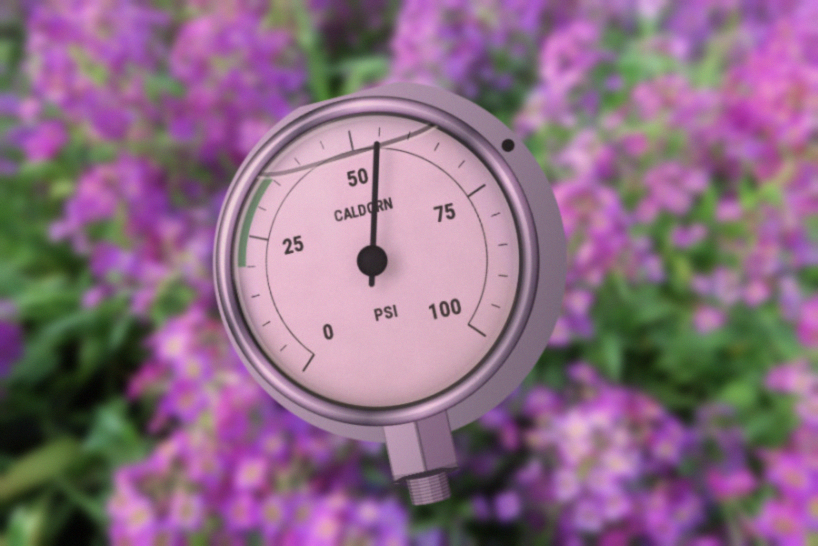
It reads value=55 unit=psi
